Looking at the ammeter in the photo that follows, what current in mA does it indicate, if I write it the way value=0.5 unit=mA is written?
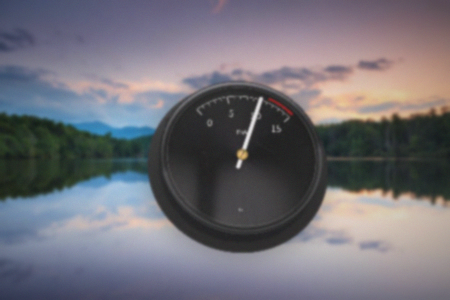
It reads value=10 unit=mA
